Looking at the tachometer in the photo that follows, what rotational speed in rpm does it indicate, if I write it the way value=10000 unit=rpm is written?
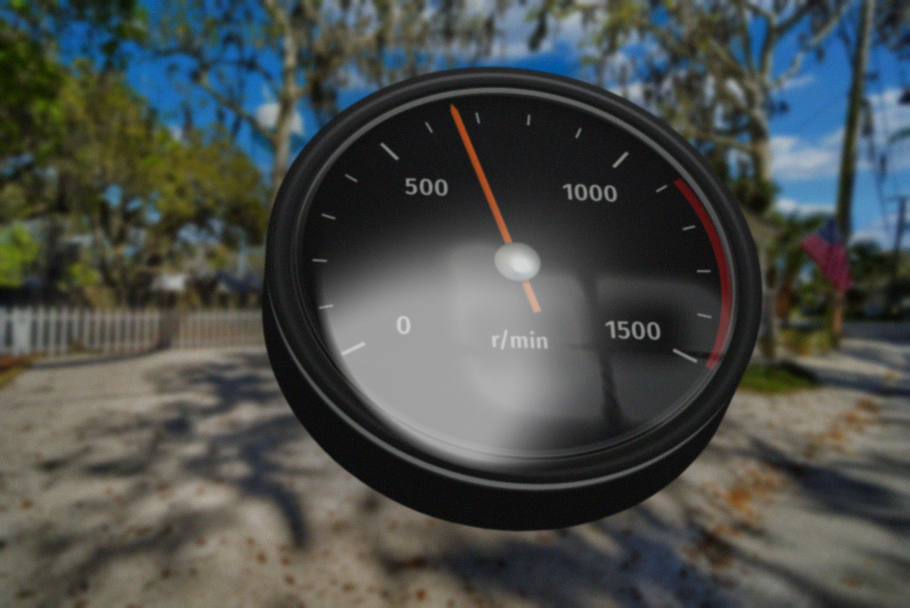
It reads value=650 unit=rpm
